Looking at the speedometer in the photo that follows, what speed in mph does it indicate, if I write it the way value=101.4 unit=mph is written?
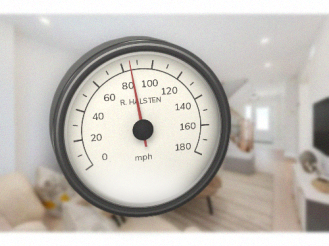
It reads value=85 unit=mph
